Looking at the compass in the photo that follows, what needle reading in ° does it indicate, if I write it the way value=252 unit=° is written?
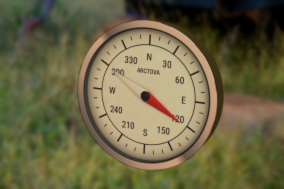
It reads value=120 unit=°
